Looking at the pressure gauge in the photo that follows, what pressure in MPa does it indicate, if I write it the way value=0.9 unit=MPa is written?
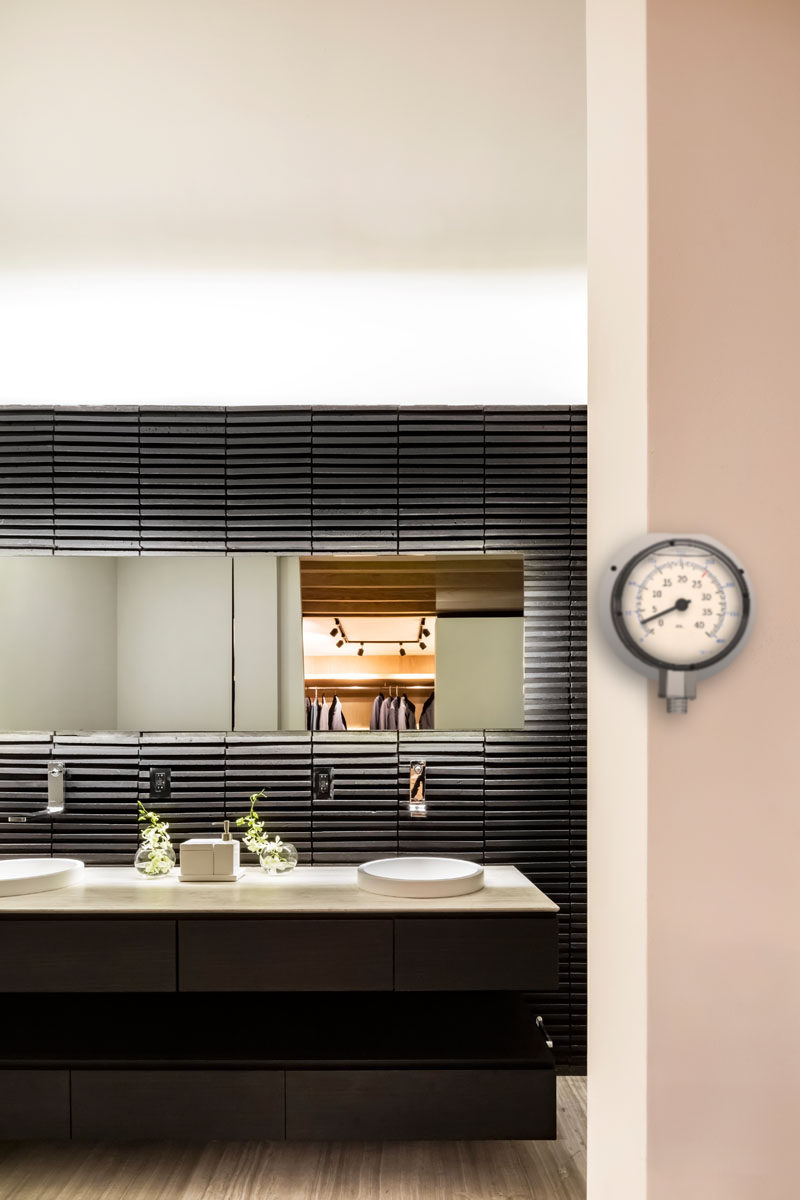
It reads value=2.5 unit=MPa
